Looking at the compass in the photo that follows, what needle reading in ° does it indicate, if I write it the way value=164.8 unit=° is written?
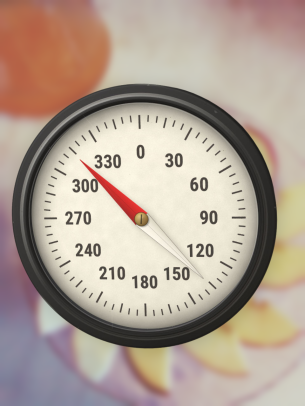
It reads value=315 unit=°
